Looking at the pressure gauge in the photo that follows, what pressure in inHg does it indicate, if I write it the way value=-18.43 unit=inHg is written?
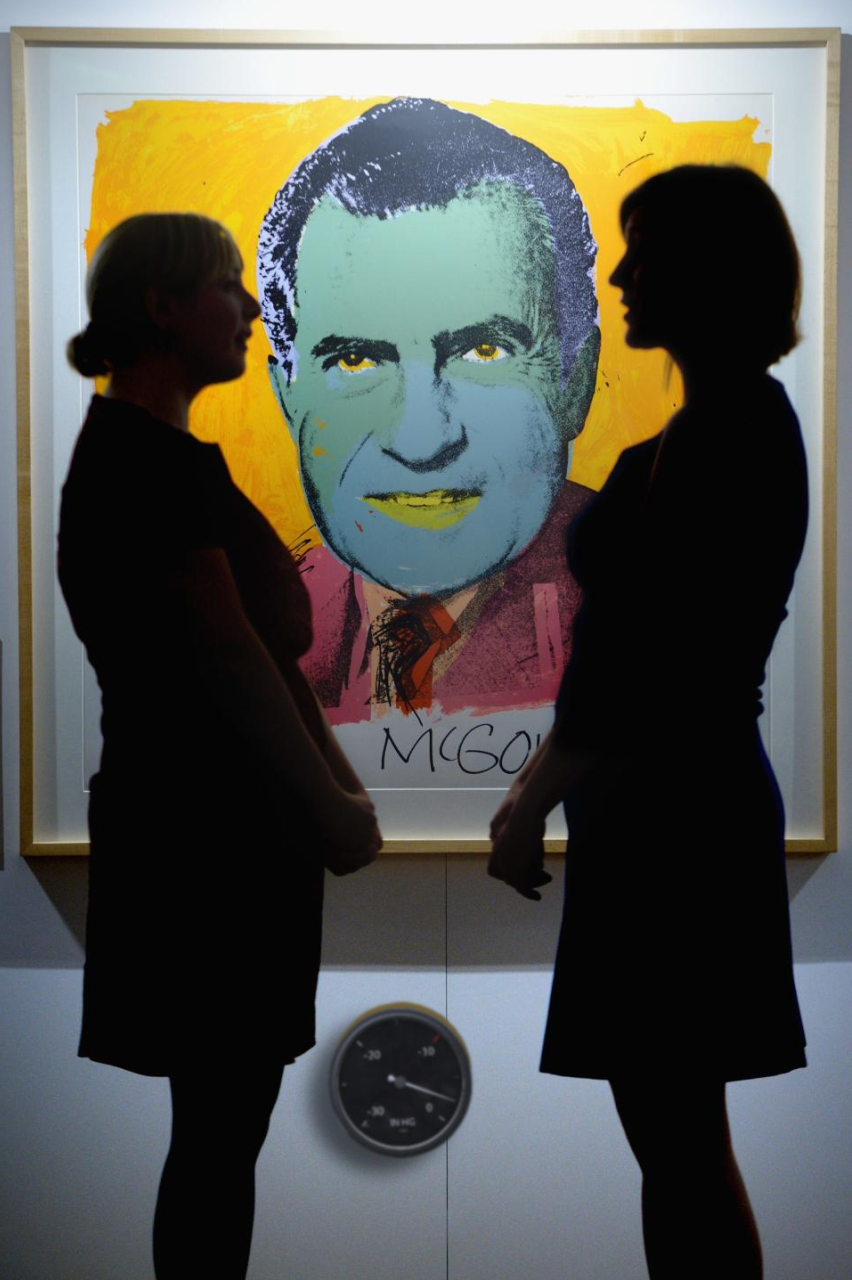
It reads value=-2.5 unit=inHg
